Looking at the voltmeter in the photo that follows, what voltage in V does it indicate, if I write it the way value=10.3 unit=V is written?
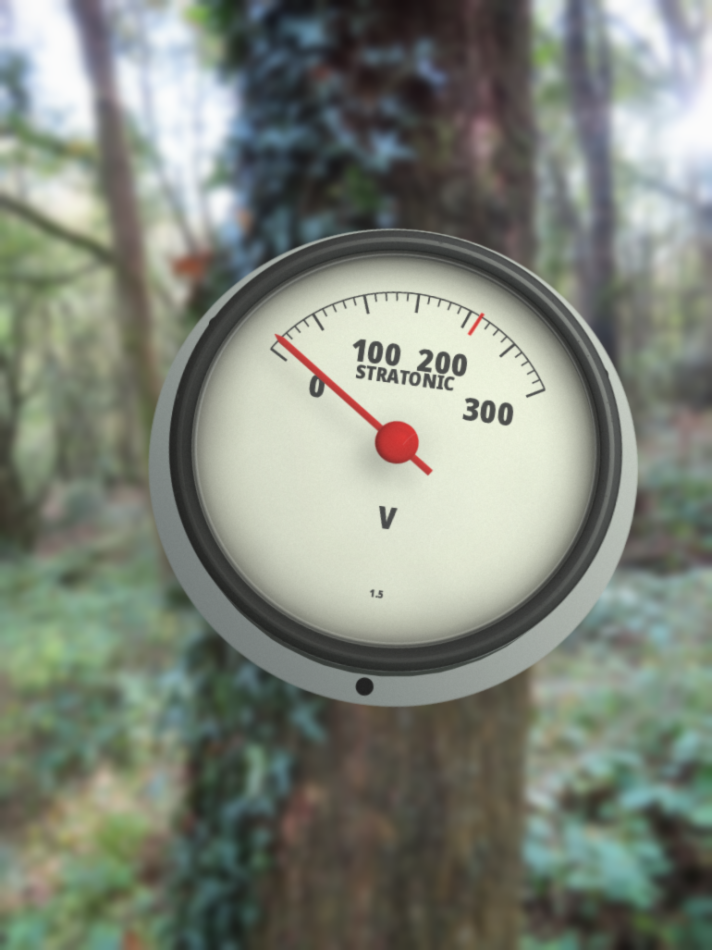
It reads value=10 unit=V
